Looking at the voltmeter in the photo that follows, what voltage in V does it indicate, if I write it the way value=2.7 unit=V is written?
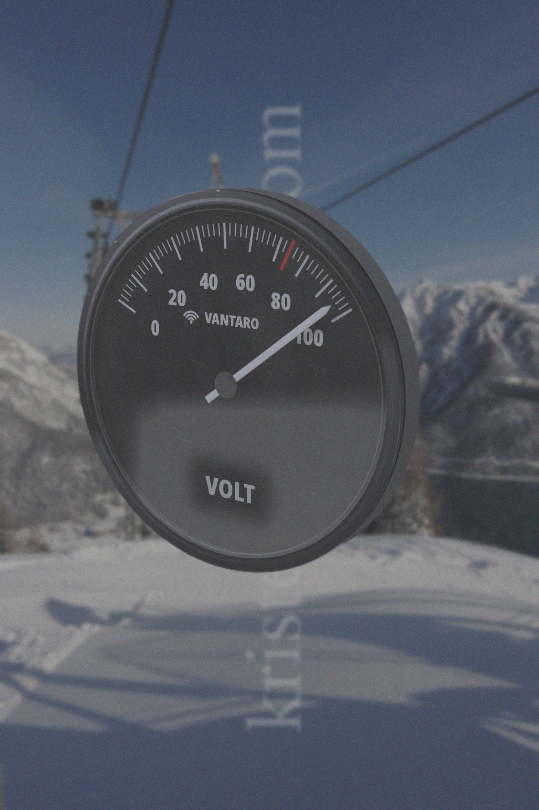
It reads value=96 unit=V
